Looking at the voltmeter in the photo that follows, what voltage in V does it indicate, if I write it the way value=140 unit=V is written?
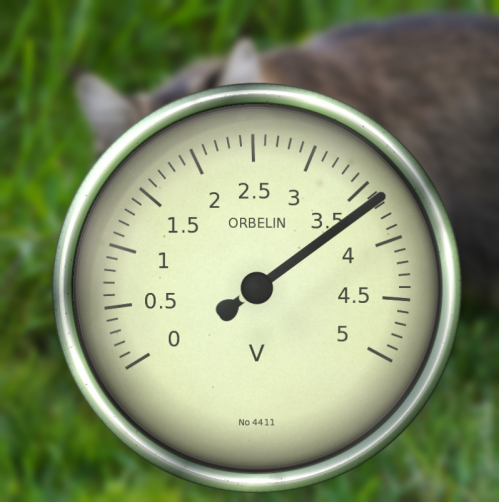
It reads value=3.65 unit=V
